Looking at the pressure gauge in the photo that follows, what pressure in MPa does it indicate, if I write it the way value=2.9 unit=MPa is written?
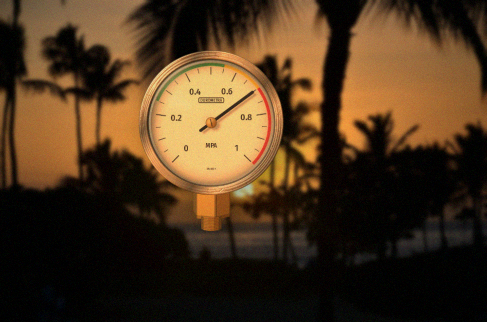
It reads value=0.7 unit=MPa
